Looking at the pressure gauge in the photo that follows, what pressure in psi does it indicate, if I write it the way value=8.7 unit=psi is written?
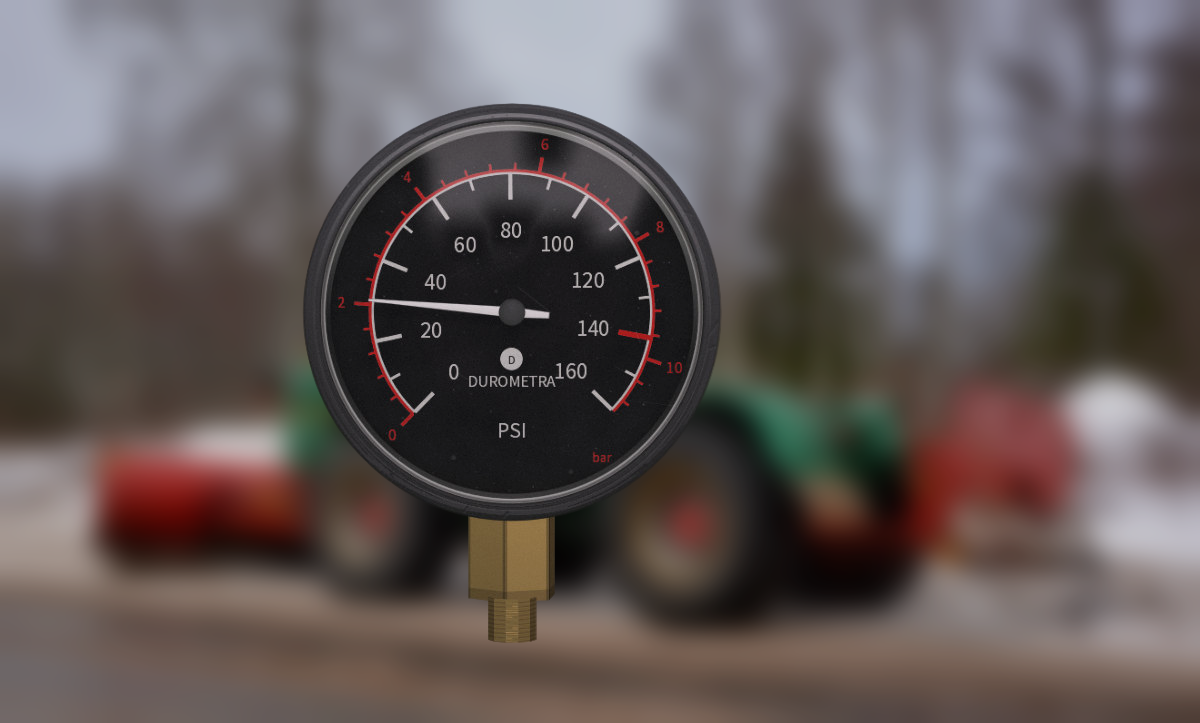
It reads value=30 unit=psi
